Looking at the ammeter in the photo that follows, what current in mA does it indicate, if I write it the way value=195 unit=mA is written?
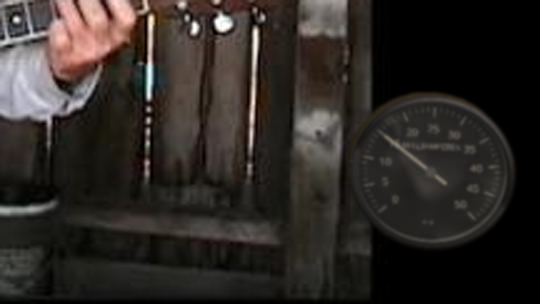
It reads value=15 unit=mA
